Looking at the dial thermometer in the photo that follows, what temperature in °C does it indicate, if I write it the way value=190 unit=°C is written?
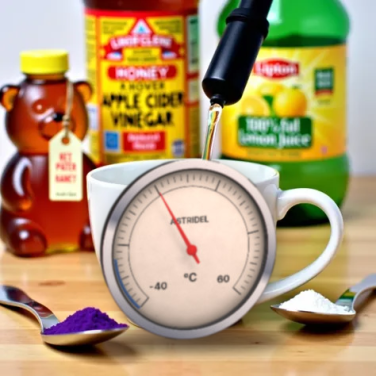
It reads value=0 unit=°C
